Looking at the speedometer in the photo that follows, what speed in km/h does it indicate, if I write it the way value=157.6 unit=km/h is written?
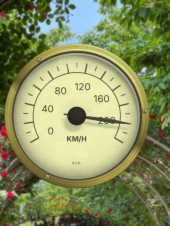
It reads value=200 unit=km/h
